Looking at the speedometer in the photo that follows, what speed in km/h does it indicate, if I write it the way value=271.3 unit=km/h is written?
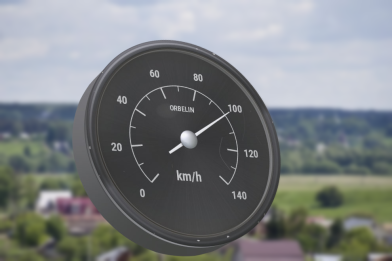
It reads value=100 unit=km/h
